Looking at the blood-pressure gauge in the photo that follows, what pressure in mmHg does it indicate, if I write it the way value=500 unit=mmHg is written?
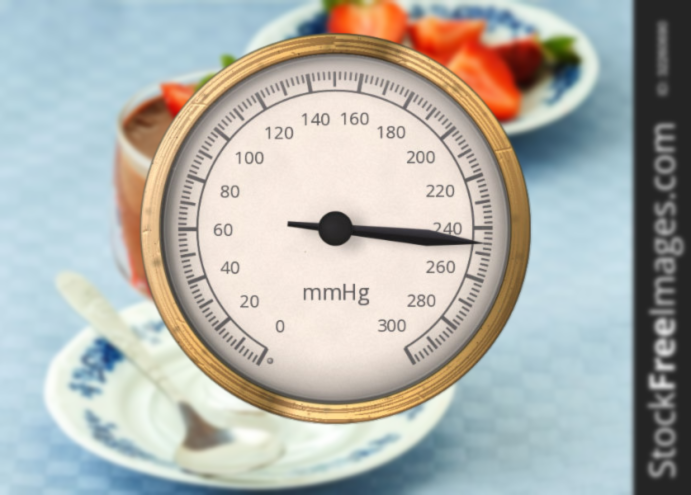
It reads value=246 unit=mmHg
